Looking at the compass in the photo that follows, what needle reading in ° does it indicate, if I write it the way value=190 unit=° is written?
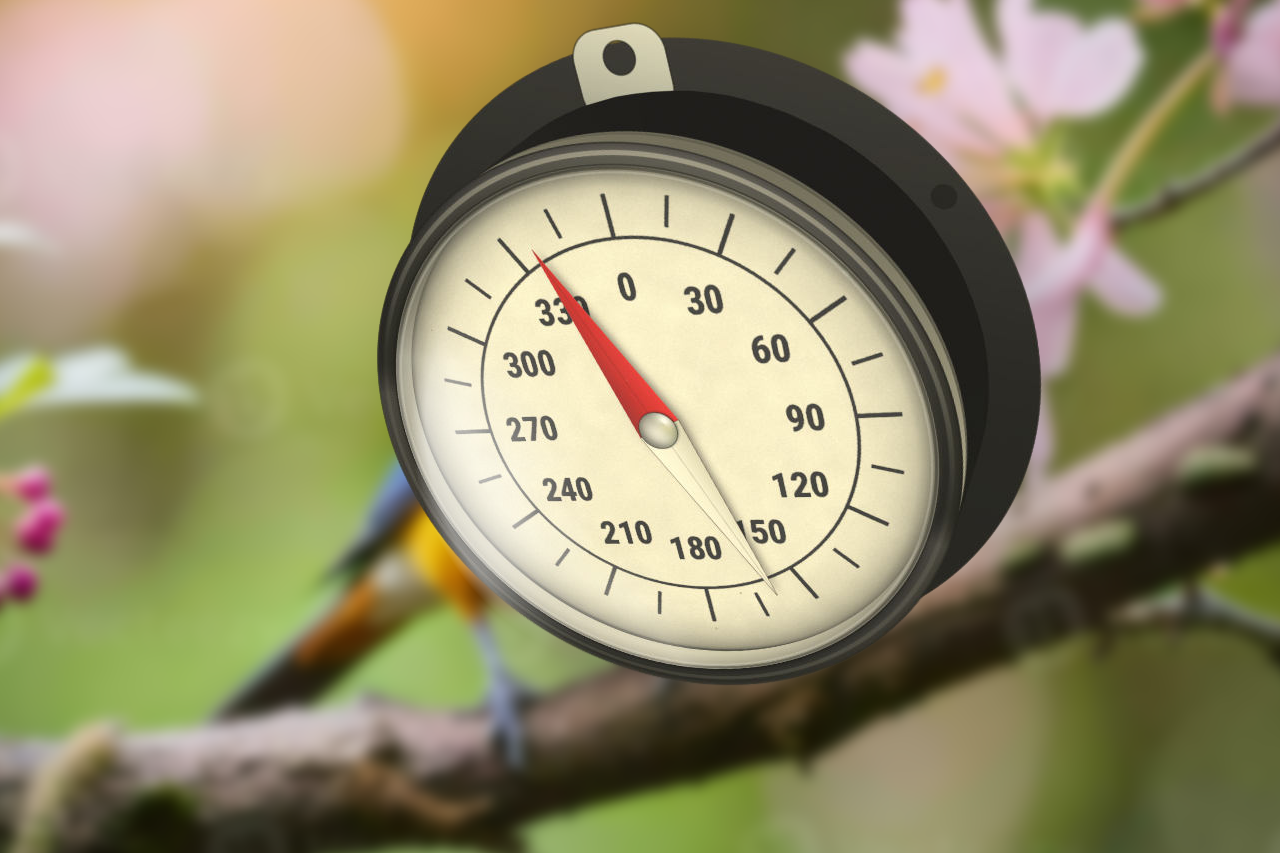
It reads value=337.5 unit=°
